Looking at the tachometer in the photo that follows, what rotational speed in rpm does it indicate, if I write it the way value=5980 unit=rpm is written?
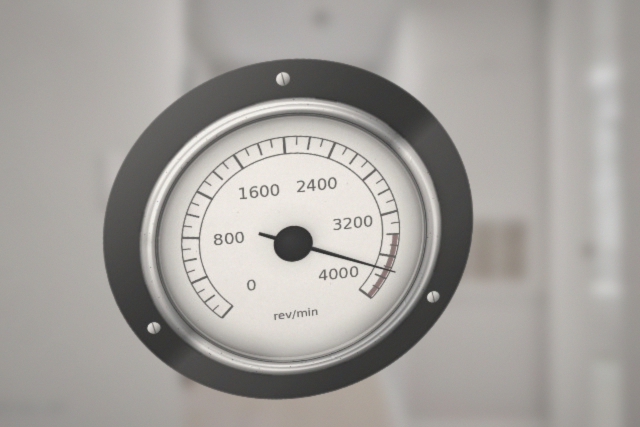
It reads value=3700 unit=rpm
